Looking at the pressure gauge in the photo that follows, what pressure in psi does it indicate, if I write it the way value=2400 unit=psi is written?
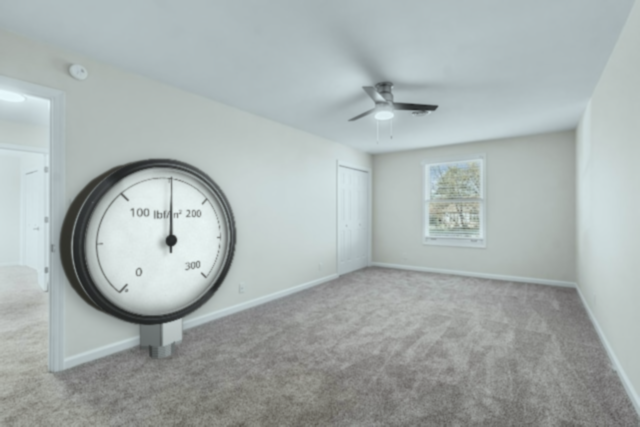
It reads value=150 unit=psi
